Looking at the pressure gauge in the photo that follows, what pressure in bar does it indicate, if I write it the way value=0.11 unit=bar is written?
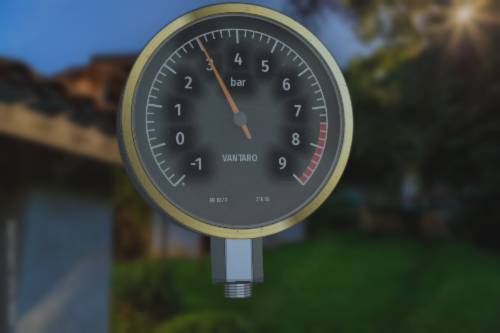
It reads value=3 unit=bar
